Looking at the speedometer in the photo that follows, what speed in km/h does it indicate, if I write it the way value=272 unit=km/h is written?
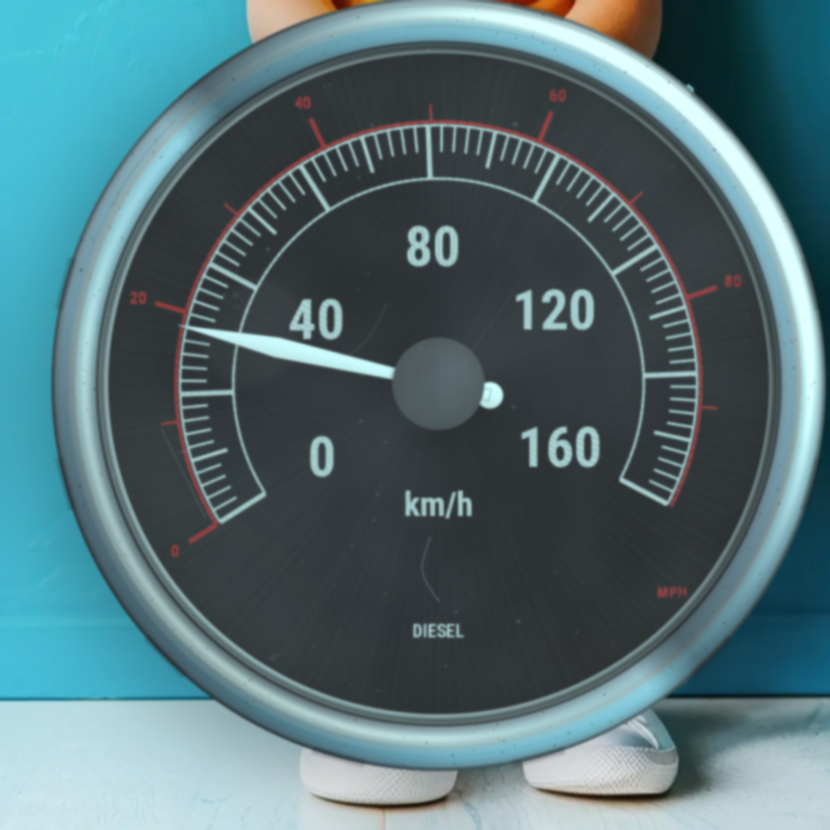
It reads value=30 unit=km/h
